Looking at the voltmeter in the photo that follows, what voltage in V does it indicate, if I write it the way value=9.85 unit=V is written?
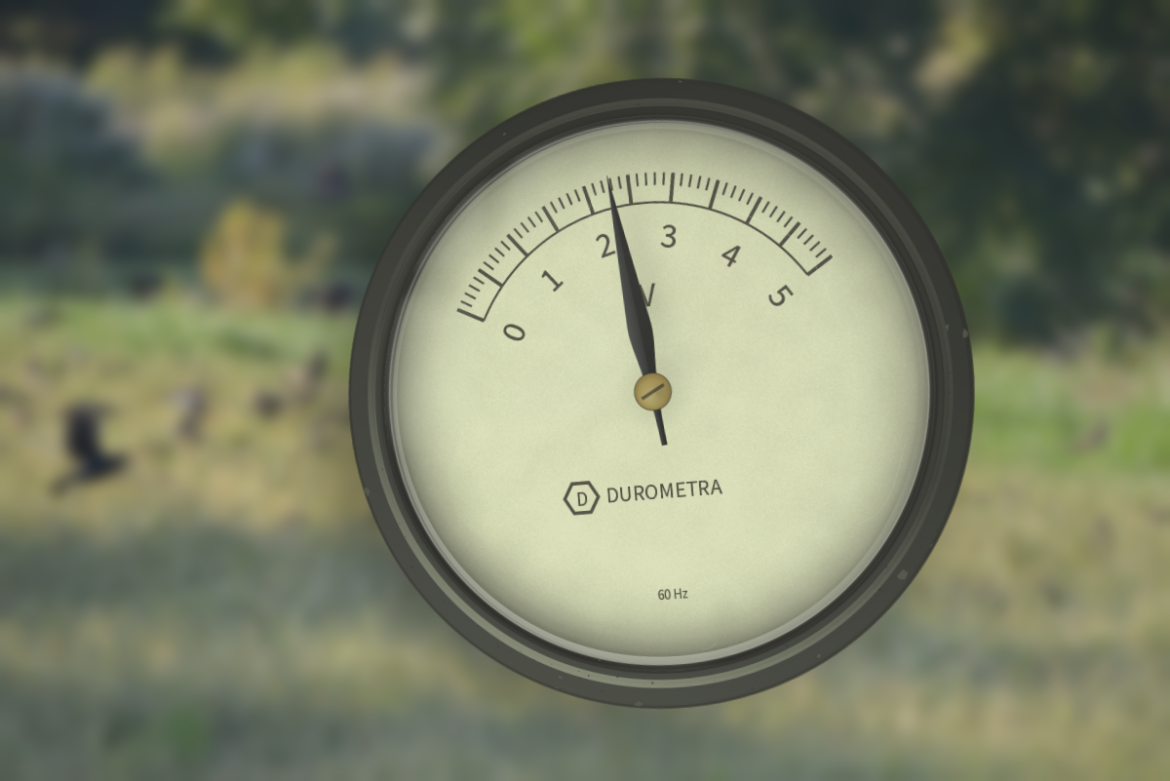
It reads value=2.3 unit=V
